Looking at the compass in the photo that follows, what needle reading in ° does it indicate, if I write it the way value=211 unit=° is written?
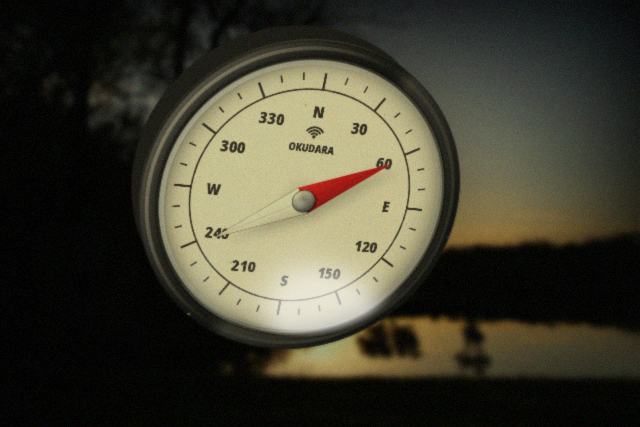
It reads value=60 unit=°
